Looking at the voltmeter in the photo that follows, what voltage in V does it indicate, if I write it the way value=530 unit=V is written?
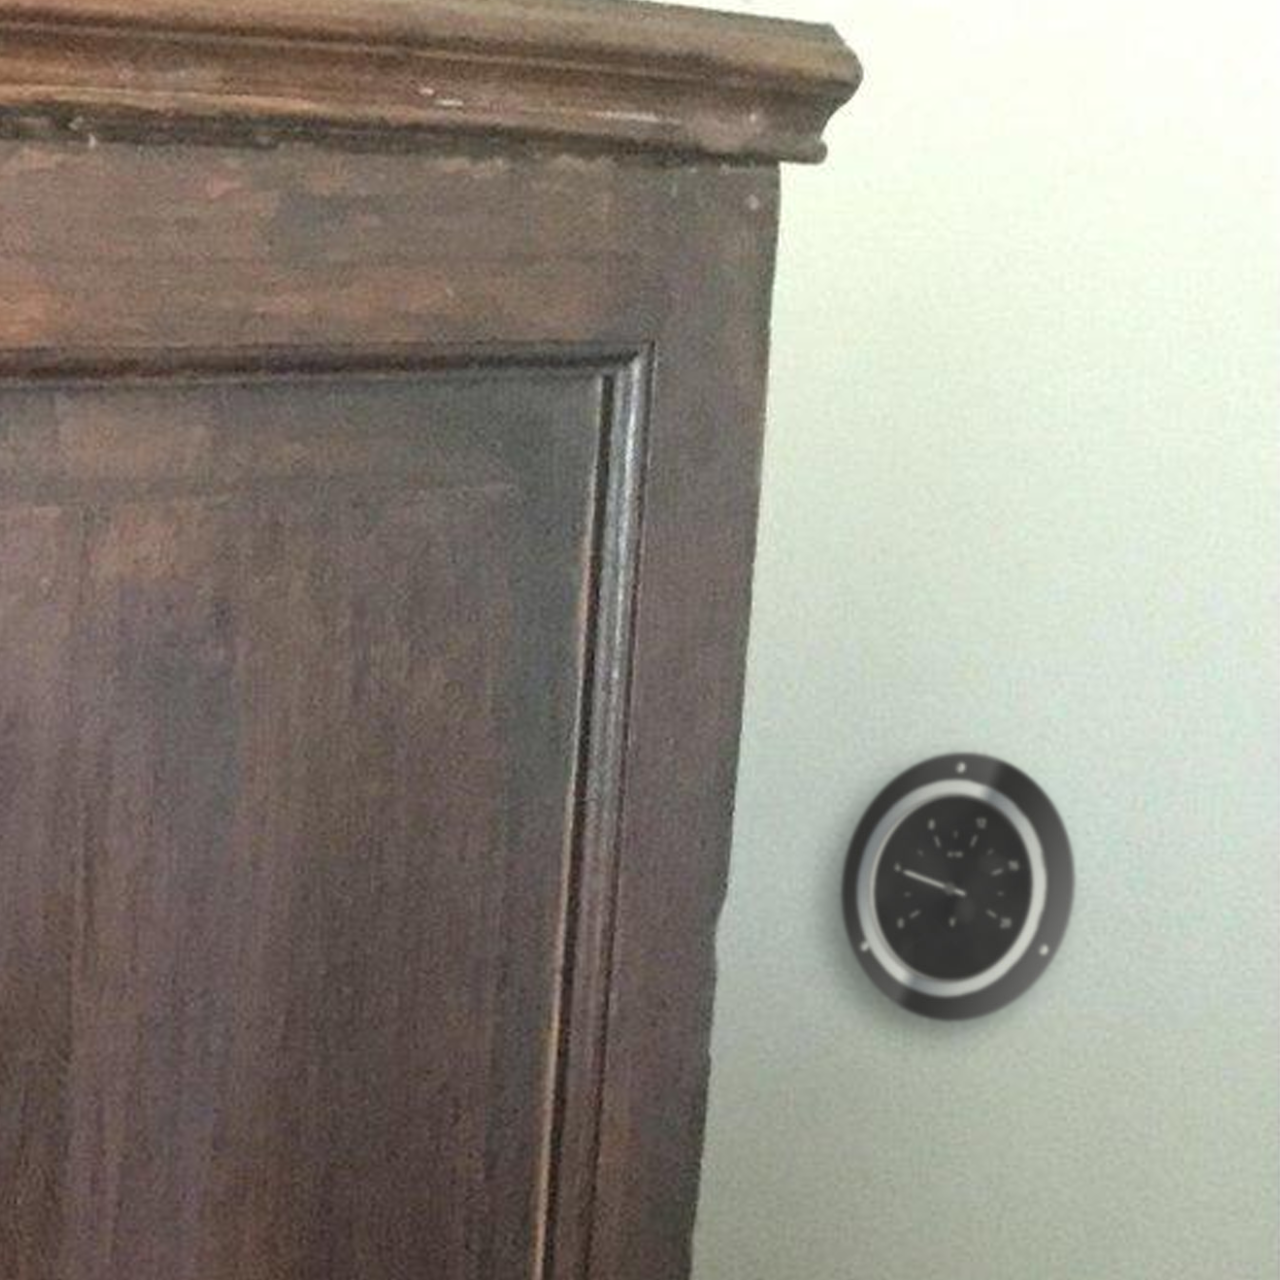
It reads value=4 unit=V
